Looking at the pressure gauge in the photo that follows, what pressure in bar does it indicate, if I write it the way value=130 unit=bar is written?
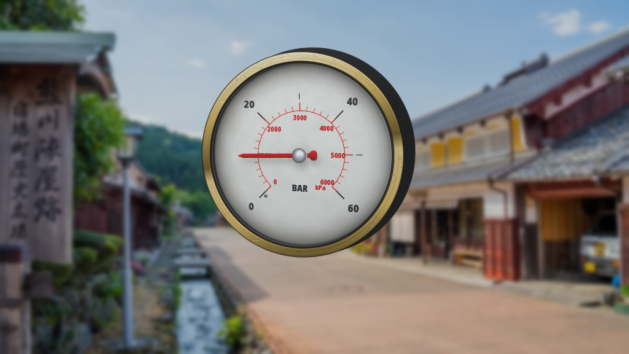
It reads value=10 unit=bar
